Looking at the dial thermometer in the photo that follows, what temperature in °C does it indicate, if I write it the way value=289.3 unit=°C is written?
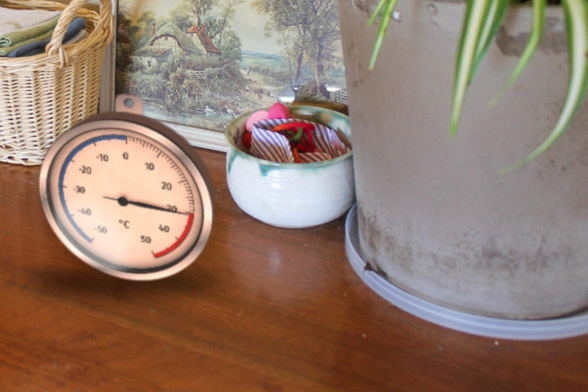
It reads value=30 unit=°C
